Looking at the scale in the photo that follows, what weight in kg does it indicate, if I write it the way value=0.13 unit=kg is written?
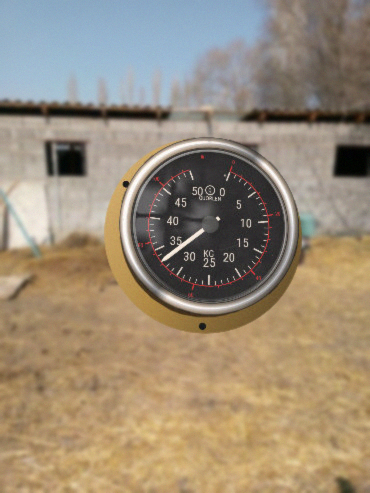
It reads value=33 unit=kg
